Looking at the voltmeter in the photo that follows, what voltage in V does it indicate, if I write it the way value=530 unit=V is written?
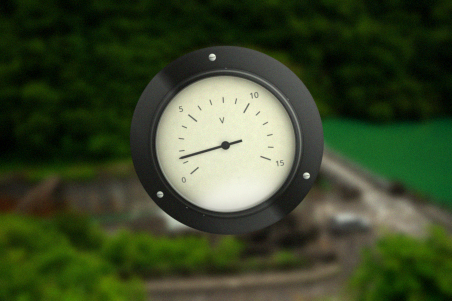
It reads value=1.5 unit=V
